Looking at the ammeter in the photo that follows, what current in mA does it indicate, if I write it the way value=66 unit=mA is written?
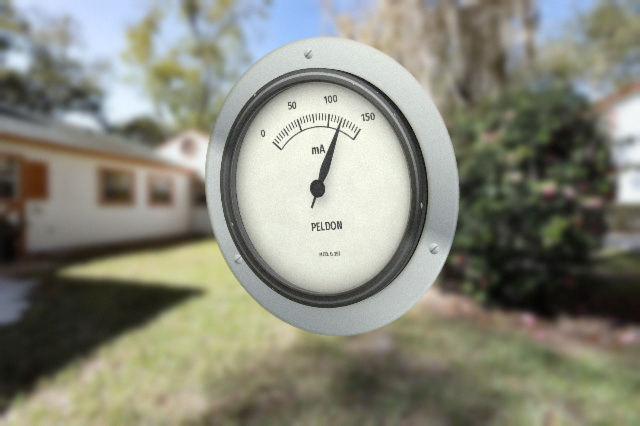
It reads value=125 unit=mA
